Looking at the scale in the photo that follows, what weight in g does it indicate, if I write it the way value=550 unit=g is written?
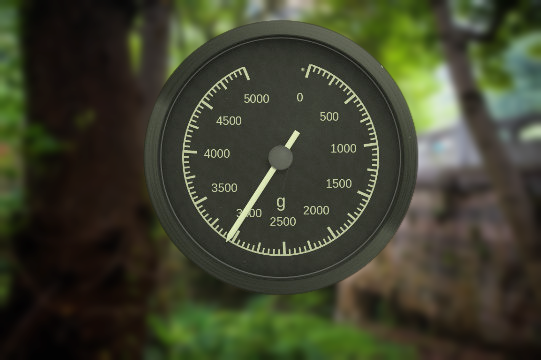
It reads value=3050 unit=g
